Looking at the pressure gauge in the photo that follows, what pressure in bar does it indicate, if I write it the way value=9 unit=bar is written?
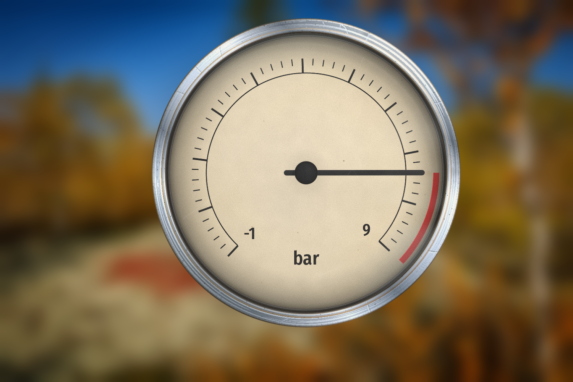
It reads value=7.4 unit=bar
